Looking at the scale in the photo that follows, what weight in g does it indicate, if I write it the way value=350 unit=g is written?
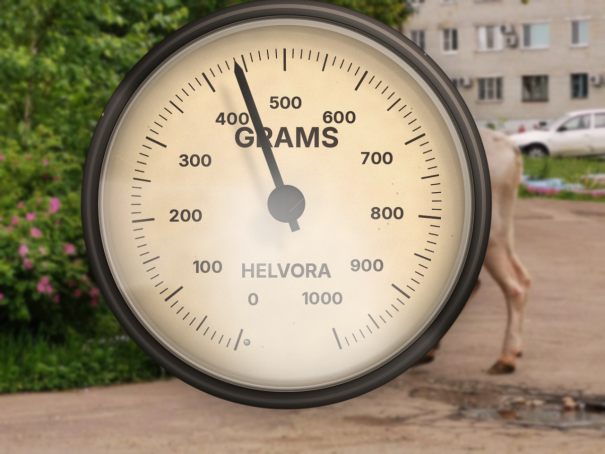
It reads value=440 unit=g
